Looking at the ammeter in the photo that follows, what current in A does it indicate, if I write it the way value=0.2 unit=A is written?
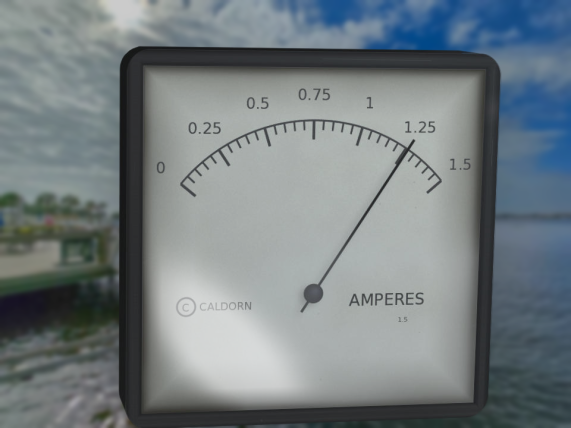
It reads value=1.25 unit=A
